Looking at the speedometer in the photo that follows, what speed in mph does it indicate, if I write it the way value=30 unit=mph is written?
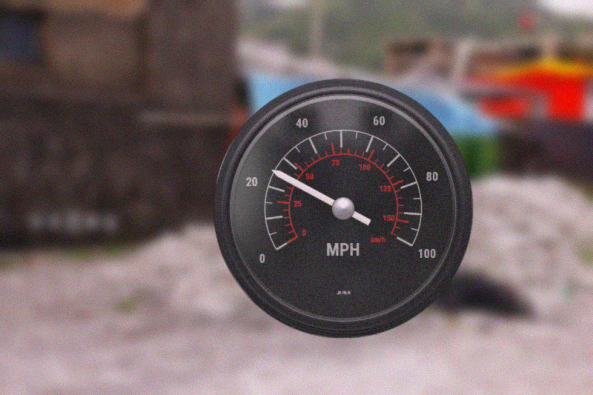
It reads value=25 unit=mph
